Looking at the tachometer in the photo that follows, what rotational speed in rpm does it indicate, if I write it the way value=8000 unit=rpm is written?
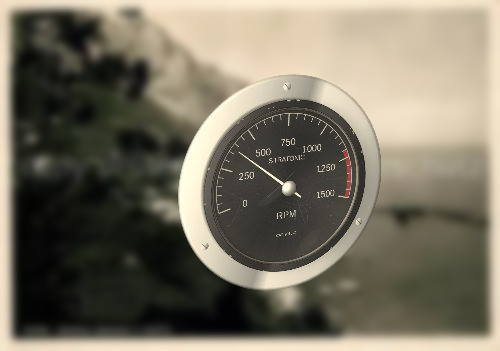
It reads value=375 unit=rpm
